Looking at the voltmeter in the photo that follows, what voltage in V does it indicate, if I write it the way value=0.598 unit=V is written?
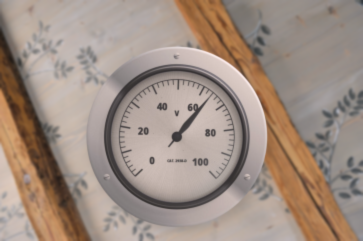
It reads value=64 unit=V
